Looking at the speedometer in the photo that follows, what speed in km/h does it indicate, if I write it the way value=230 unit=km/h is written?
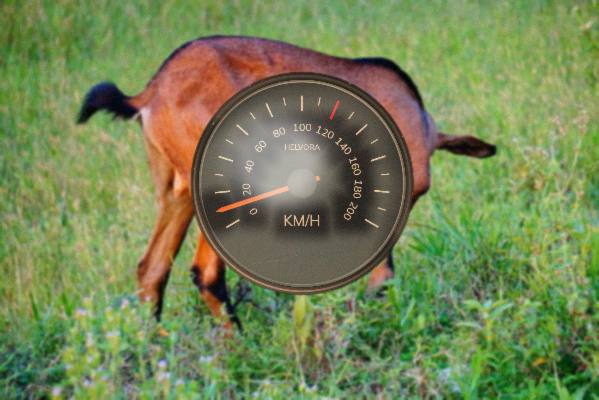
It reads value=10 unit=km/h
